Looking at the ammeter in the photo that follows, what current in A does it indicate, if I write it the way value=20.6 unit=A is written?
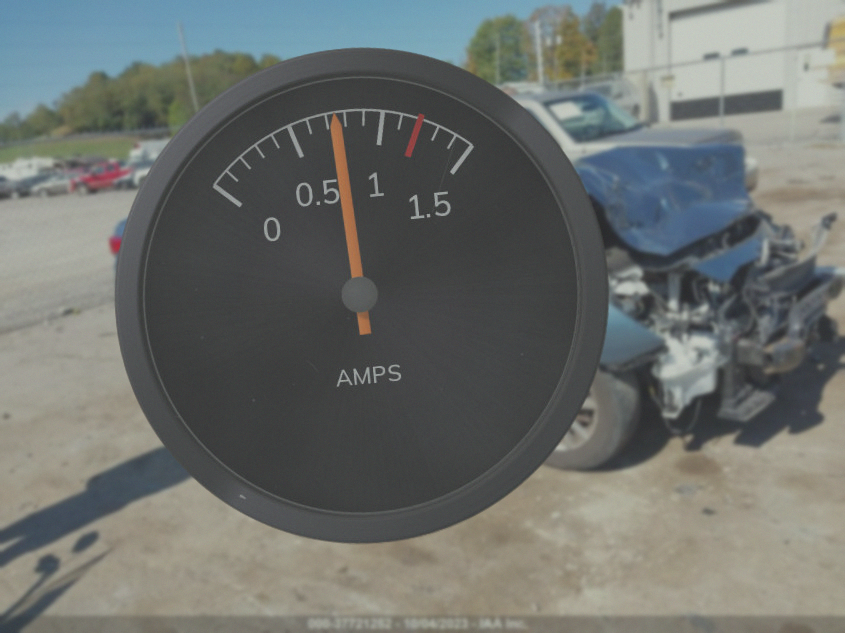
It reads value=0.75 unit=A
